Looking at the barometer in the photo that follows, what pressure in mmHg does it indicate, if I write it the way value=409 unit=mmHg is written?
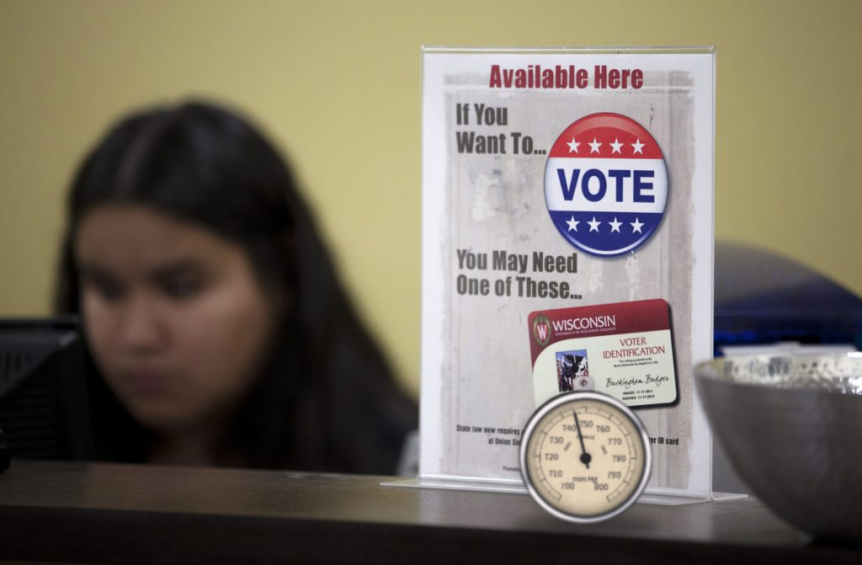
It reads value=745 unit=mmHg
